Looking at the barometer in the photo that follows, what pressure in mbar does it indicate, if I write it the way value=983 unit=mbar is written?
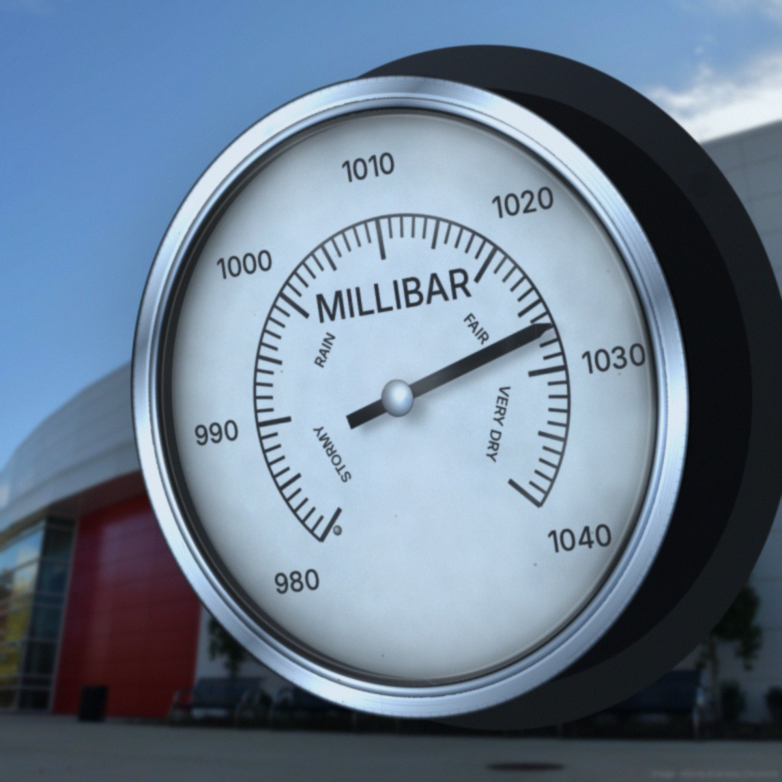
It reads value=1027 unit=mbar
